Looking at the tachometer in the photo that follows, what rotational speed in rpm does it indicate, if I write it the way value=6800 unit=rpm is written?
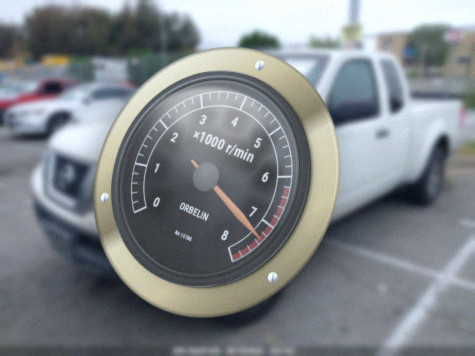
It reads value=7300 unit=rpm
